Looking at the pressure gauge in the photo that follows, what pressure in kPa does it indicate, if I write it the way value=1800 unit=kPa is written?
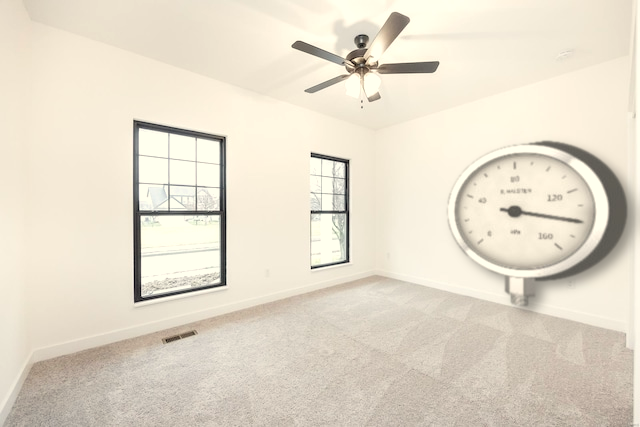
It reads value=140 unit=kPa
